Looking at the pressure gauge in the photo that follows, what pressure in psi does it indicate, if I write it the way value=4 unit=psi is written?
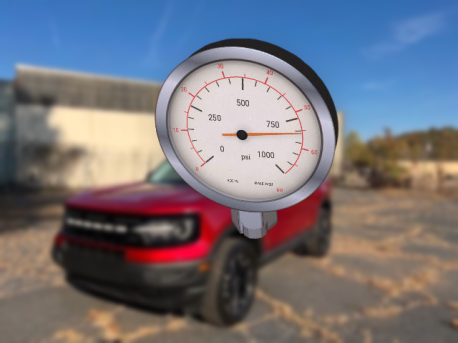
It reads value=800 unit=psi
